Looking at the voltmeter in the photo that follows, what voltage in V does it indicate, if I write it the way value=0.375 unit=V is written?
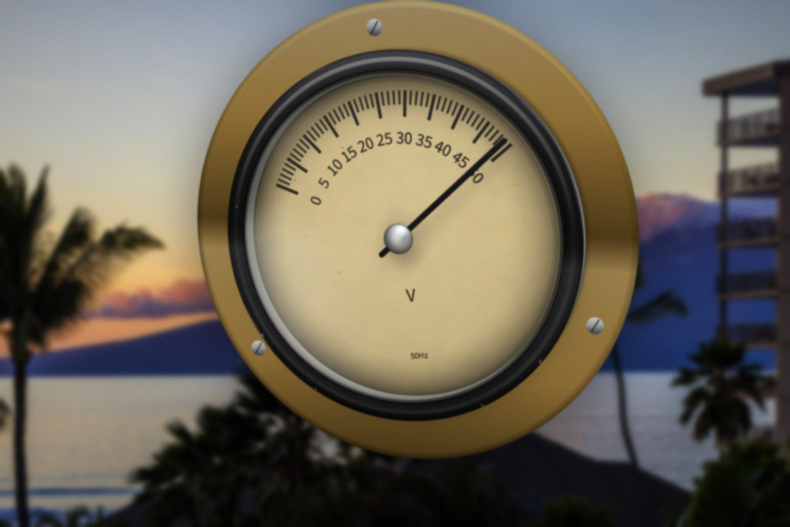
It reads value=49 unit=V
